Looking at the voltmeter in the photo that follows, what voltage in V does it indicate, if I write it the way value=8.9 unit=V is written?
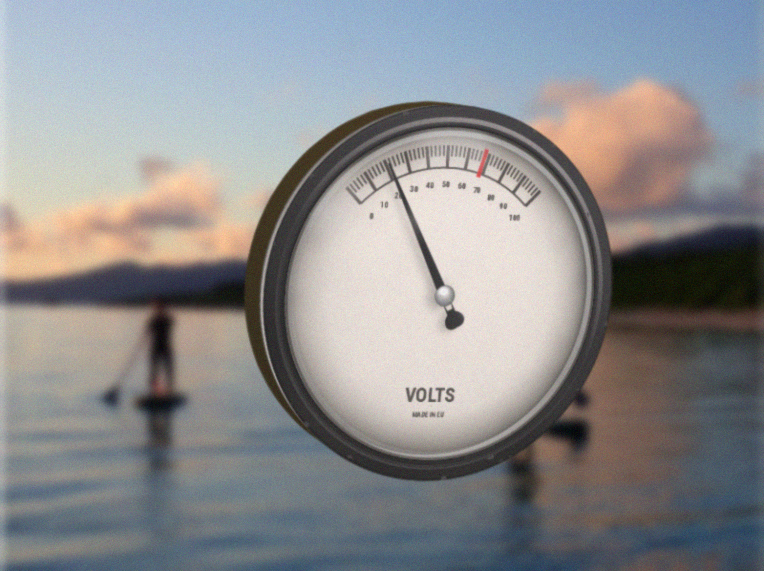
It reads value=20 unit=V
